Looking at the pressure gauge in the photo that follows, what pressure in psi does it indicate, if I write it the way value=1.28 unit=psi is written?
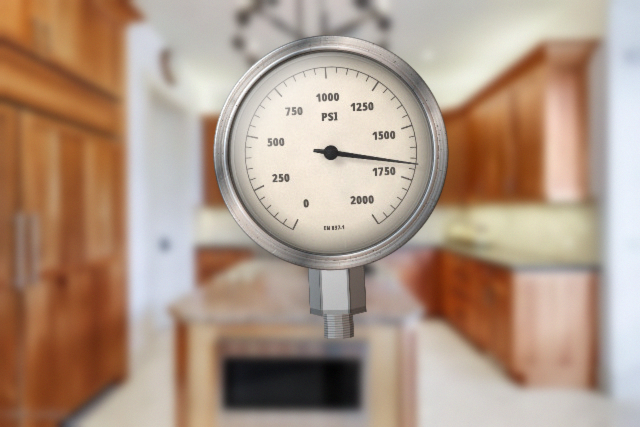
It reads value=1675 unit=psi
